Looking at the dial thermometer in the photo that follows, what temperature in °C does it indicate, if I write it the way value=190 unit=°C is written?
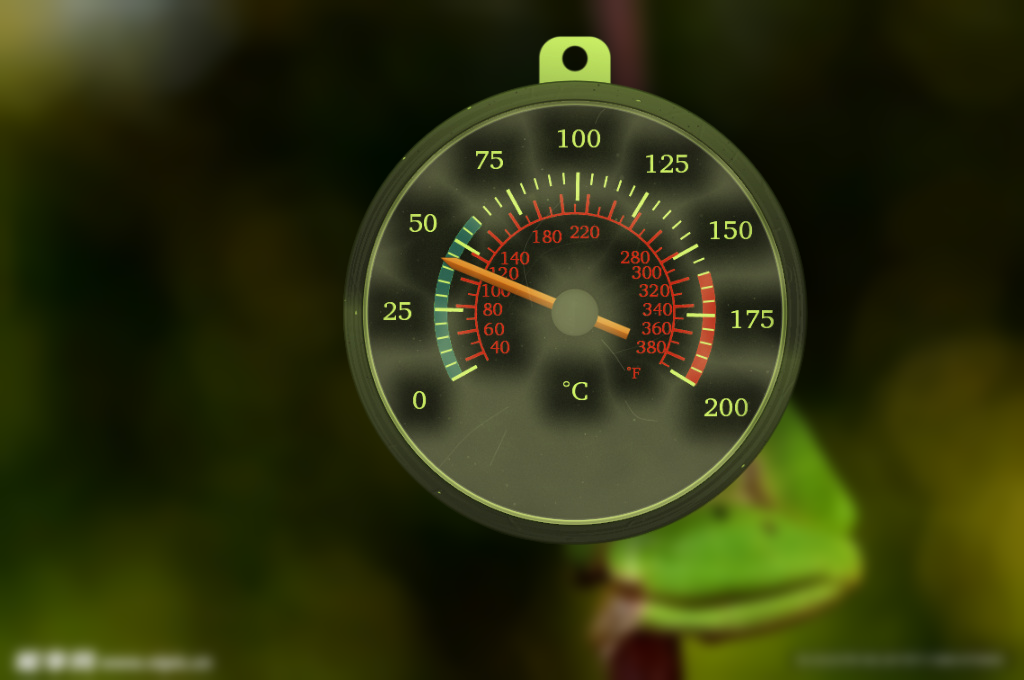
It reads value=42.5 unit=°C
